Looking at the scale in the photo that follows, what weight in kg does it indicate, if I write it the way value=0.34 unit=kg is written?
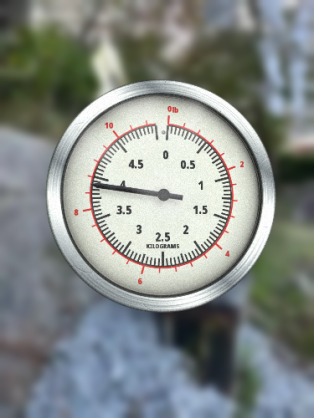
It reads value=3.9 unit=kg
